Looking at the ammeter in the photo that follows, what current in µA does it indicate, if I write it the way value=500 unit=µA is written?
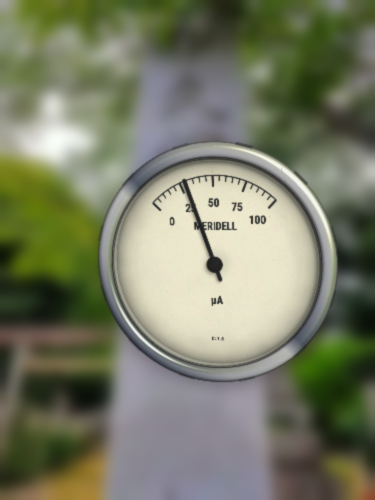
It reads value=30 unit=µA
